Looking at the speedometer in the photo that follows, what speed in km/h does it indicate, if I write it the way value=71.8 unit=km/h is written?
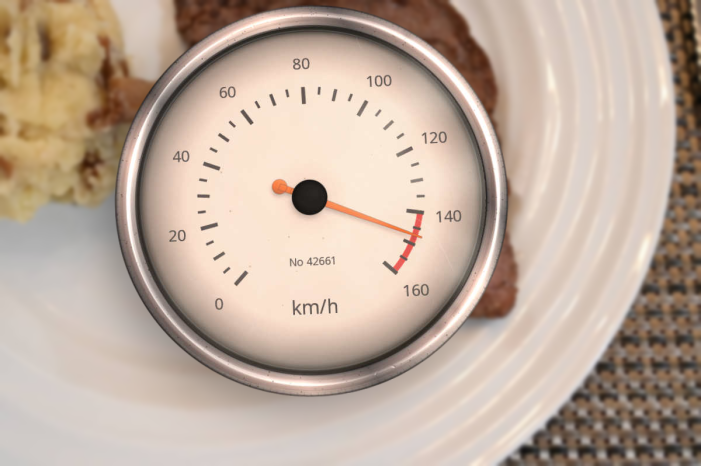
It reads value=147.5 unit=km/h
